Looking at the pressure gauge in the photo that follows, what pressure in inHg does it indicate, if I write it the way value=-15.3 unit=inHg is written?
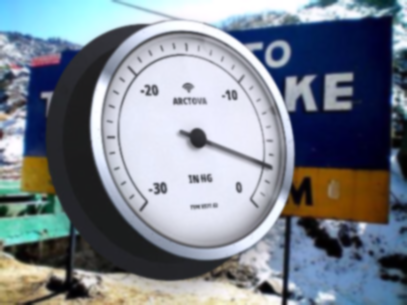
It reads value=-3 unit=inHg
